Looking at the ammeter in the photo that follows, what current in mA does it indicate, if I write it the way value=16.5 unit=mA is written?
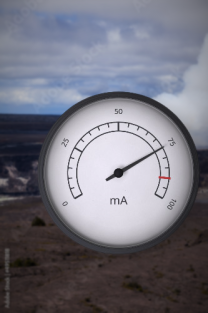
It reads value=75 unit=mA
